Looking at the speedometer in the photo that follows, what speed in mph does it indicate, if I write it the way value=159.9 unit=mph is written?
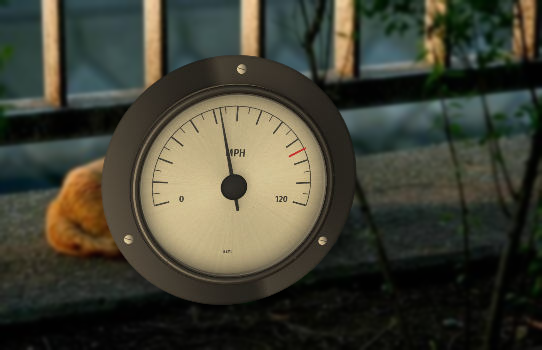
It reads value=52.5 unit=mph
